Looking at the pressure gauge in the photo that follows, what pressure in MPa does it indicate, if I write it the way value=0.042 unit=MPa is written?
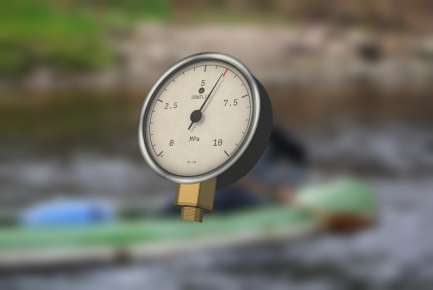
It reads value=6 unit=MPa
